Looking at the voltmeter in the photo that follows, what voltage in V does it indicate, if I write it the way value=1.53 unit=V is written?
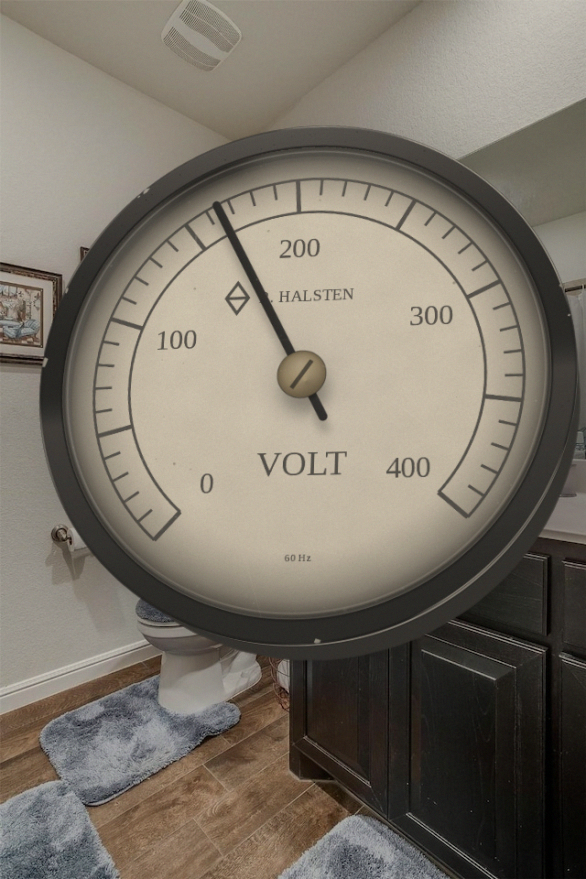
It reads value=165 unit=V
